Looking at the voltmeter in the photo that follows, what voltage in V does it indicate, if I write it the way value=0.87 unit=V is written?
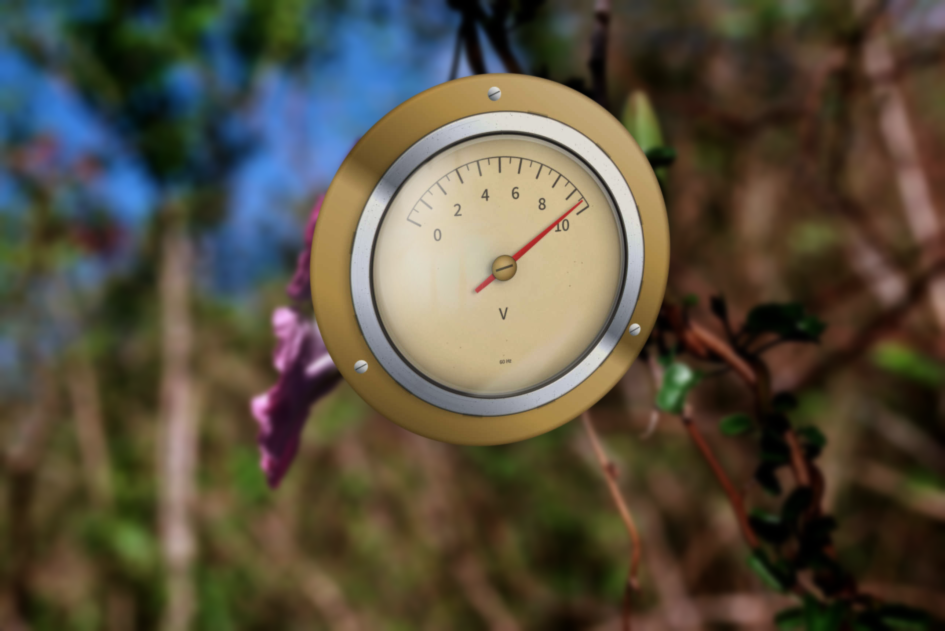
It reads value=9.5 unit=V
